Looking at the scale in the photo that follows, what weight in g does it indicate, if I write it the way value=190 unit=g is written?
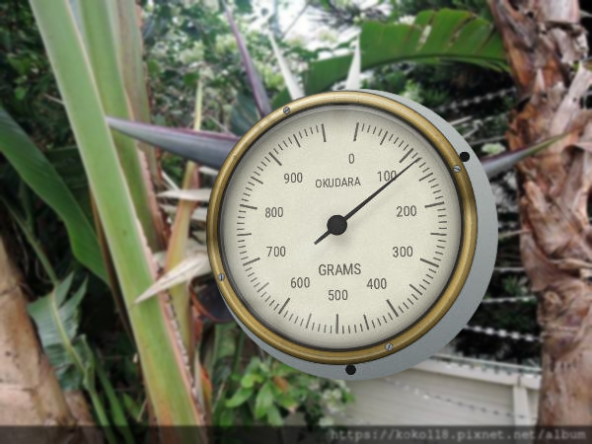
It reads value=120 unit=g
